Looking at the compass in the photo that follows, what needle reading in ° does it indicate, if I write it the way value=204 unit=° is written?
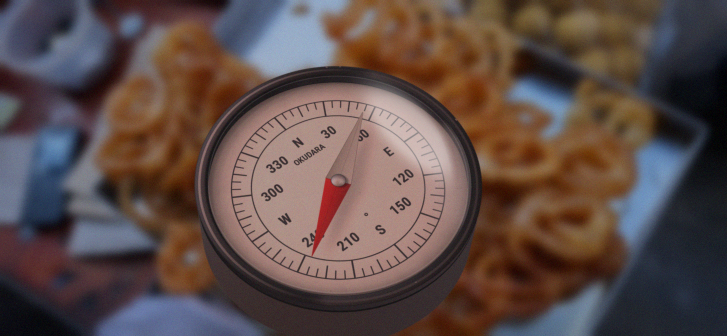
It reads value=235 unit=°
